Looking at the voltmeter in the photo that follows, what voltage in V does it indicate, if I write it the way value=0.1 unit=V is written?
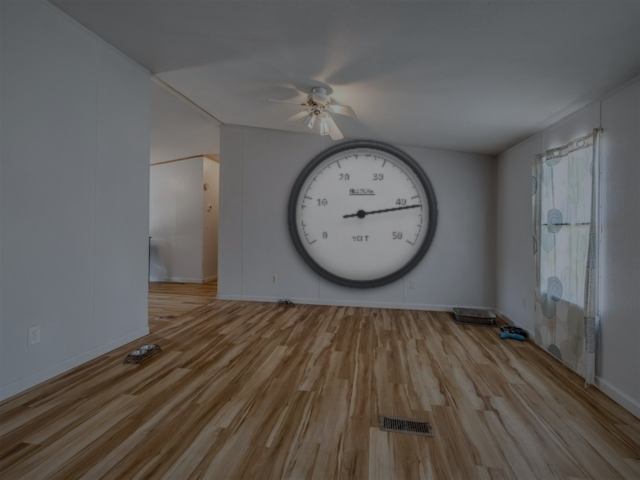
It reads value=42 unit=V
